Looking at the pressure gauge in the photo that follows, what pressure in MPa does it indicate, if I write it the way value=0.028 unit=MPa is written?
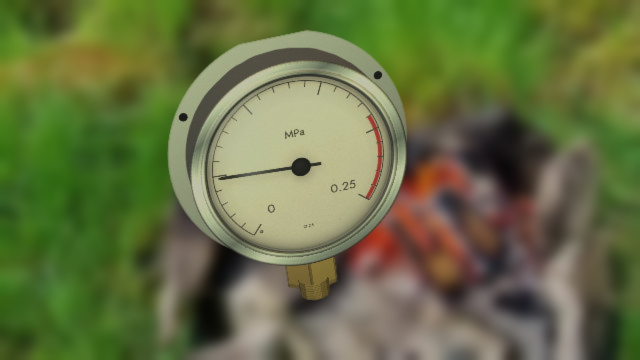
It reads value=0.05 unit=MPa
